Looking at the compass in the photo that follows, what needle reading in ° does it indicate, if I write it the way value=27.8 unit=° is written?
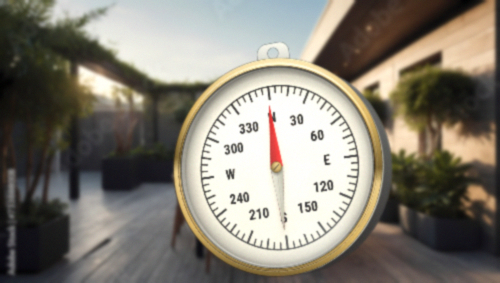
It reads value=0 unit=°
